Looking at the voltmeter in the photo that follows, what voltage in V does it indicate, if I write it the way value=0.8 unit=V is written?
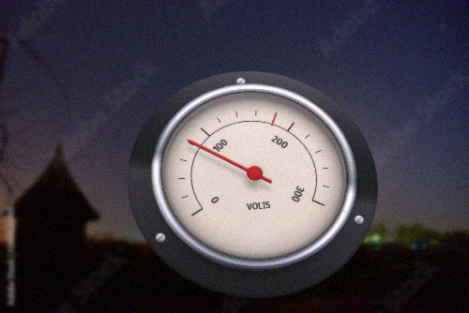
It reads value=80 unit=V
